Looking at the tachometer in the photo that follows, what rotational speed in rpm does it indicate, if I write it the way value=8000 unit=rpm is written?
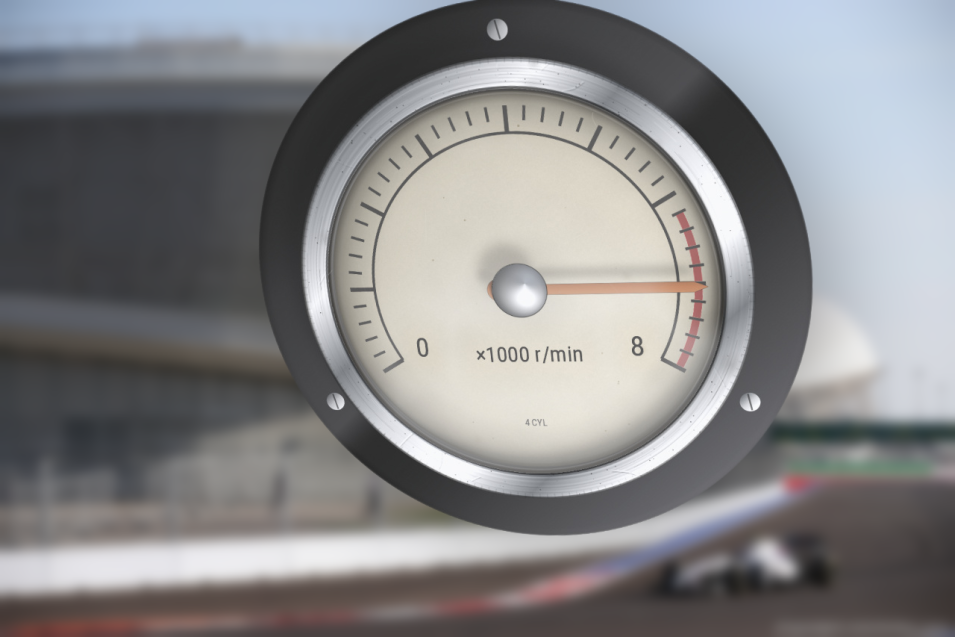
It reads value=7000 unit=rpm
